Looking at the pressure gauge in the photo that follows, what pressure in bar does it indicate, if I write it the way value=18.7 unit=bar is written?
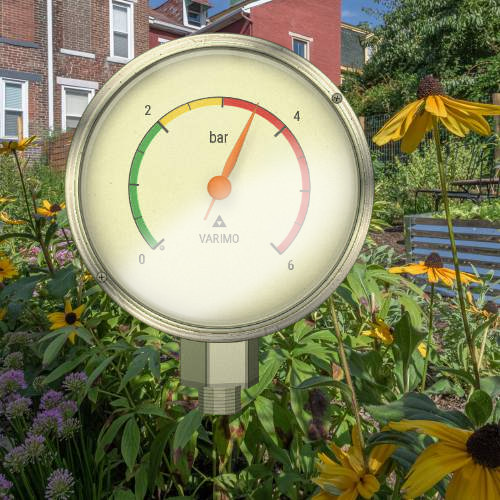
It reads value=3.5 unit=bar
